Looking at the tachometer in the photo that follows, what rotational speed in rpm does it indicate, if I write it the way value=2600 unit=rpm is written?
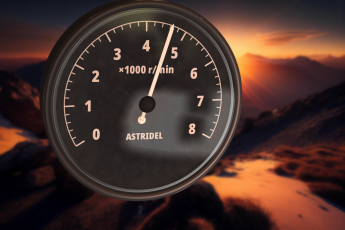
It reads value=4600 unit=rpm
